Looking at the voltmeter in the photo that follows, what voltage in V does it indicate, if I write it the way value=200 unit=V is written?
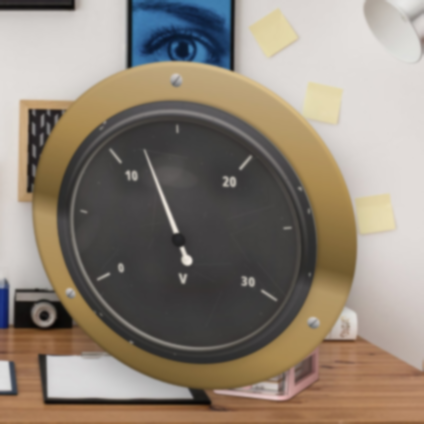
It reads value=12.5 unit=V
